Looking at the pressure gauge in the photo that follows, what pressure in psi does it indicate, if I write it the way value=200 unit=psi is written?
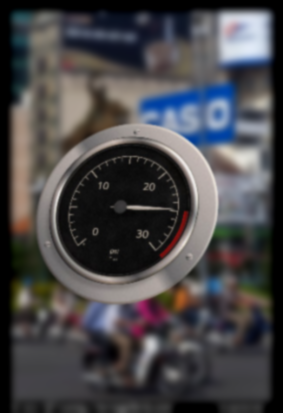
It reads value=25 unit=psi
